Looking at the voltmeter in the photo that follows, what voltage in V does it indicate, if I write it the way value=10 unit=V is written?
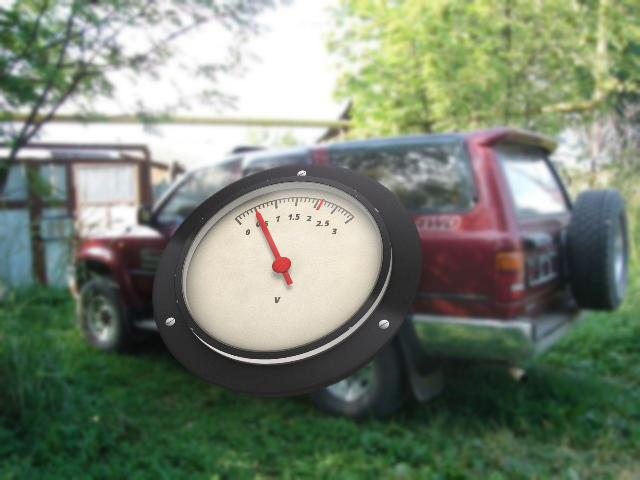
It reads value=0.5 unit=V
